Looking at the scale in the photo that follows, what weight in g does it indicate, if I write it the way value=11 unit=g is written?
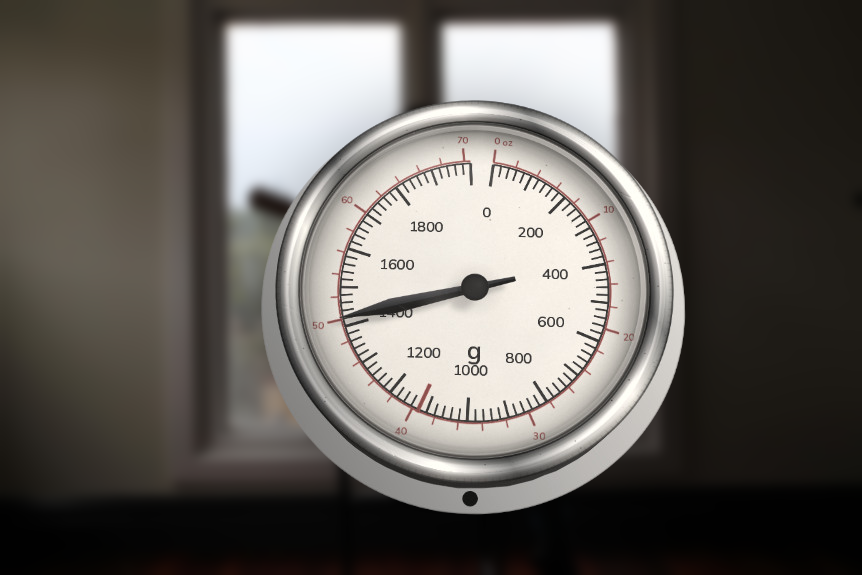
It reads value=1420 unit=g
